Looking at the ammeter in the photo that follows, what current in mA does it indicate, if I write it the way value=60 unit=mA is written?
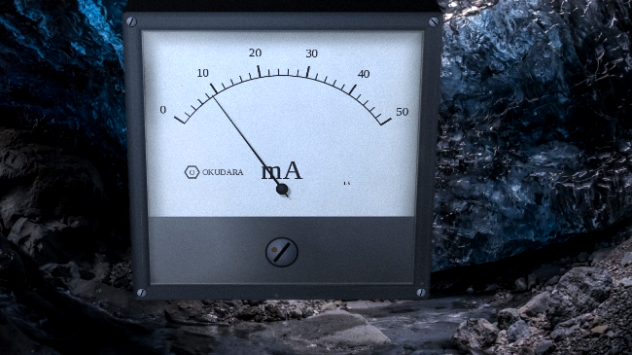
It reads value=9 unit=mA
